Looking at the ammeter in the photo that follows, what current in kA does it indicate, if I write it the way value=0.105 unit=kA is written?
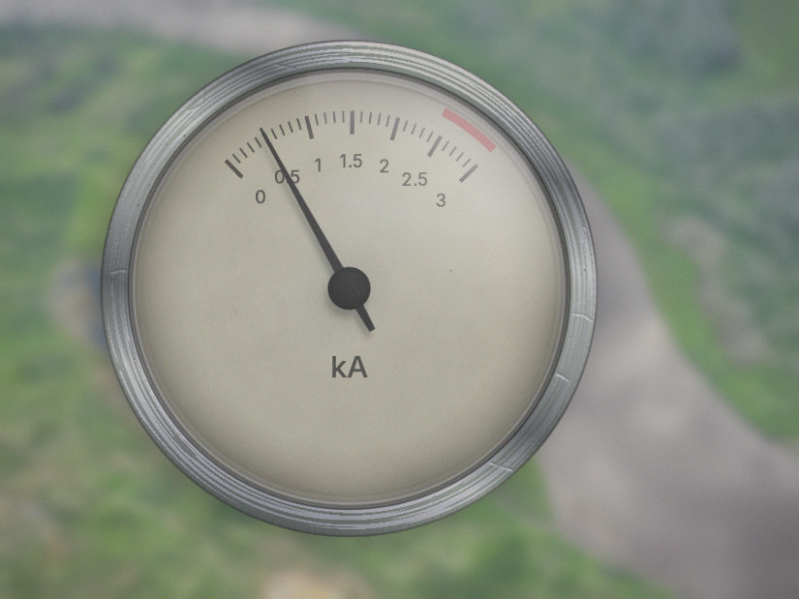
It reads value=0.5 unit=kA
